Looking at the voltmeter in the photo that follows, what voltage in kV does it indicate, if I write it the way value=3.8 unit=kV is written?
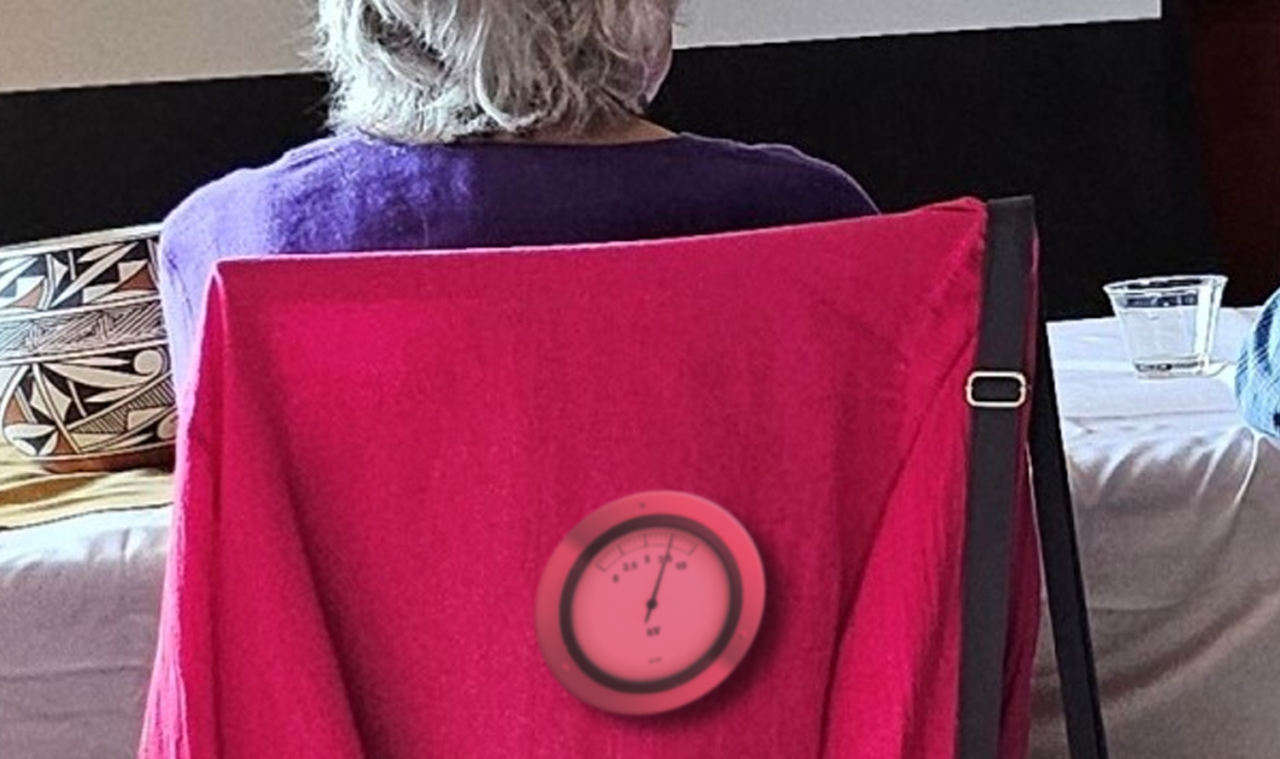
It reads value=7.5 unit=kV
